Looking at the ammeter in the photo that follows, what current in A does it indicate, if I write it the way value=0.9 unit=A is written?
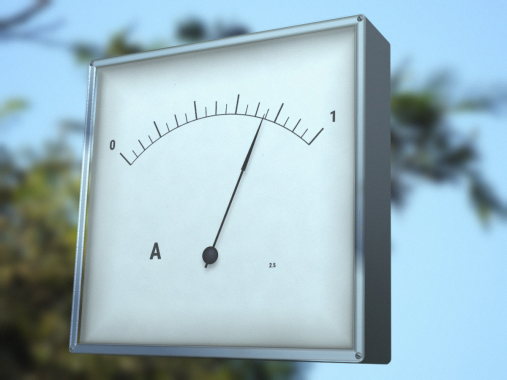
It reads value=0.75 unit=A
